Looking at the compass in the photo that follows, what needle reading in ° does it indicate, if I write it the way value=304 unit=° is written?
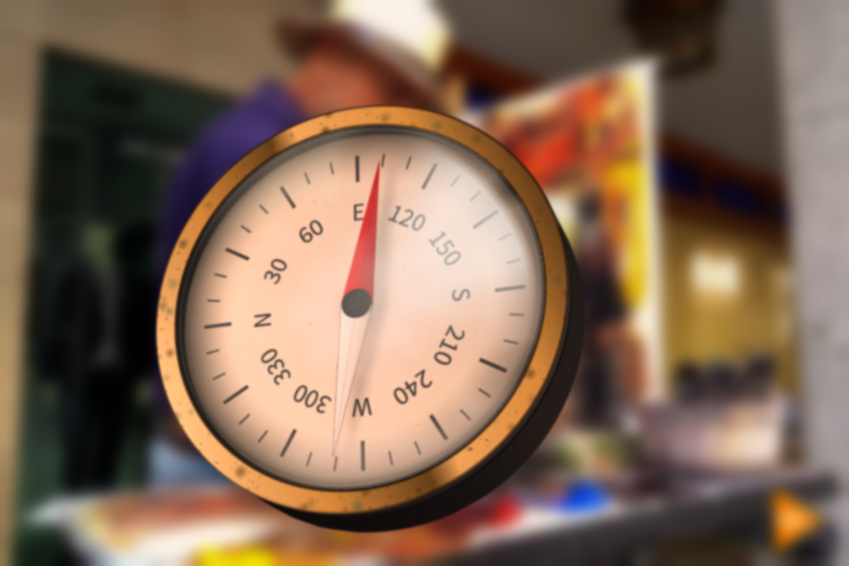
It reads value=100 unit=°
